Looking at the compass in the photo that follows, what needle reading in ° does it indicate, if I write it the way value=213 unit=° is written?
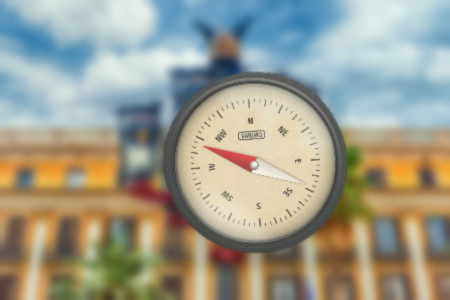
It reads value=295 unit=°
